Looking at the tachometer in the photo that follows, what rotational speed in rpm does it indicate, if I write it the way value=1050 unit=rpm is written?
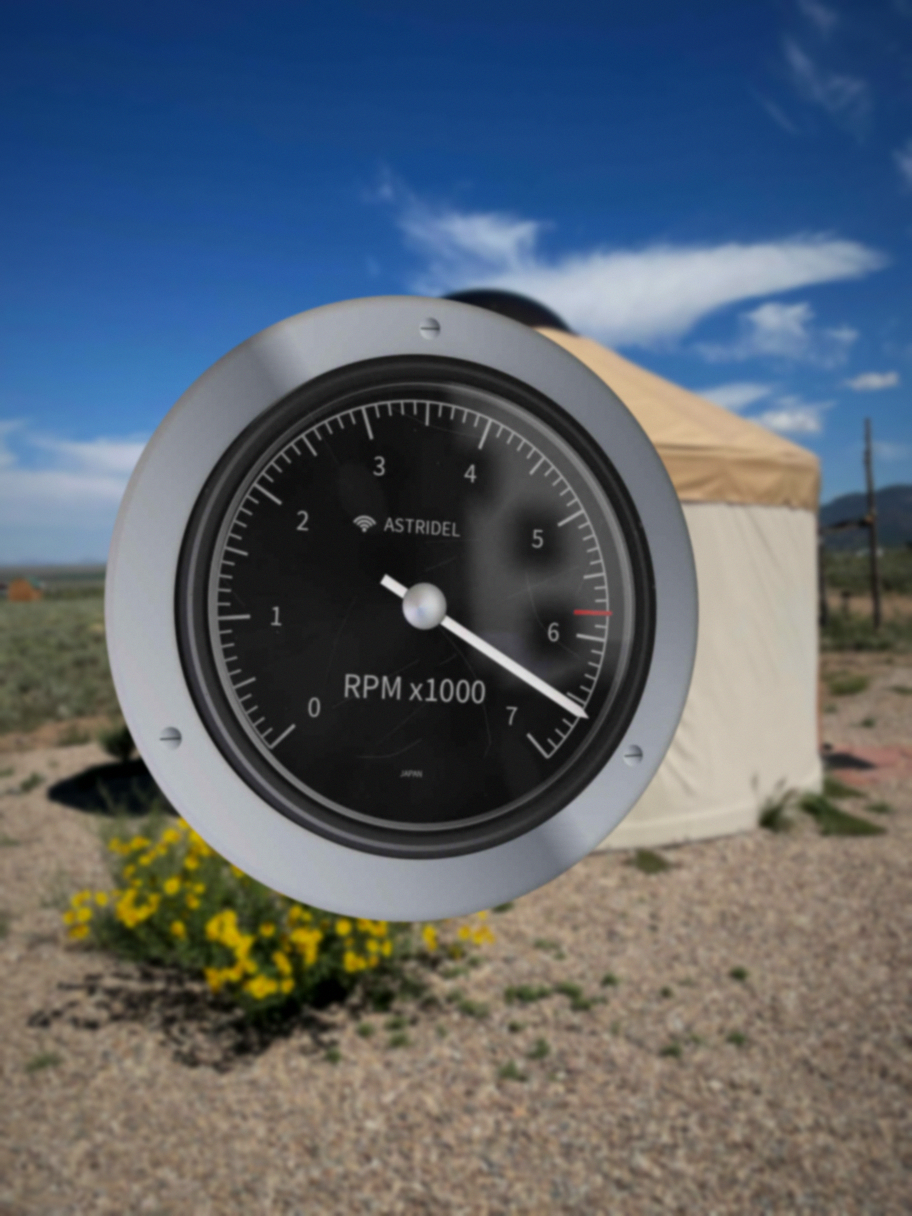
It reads value=6600 unit=rpm
